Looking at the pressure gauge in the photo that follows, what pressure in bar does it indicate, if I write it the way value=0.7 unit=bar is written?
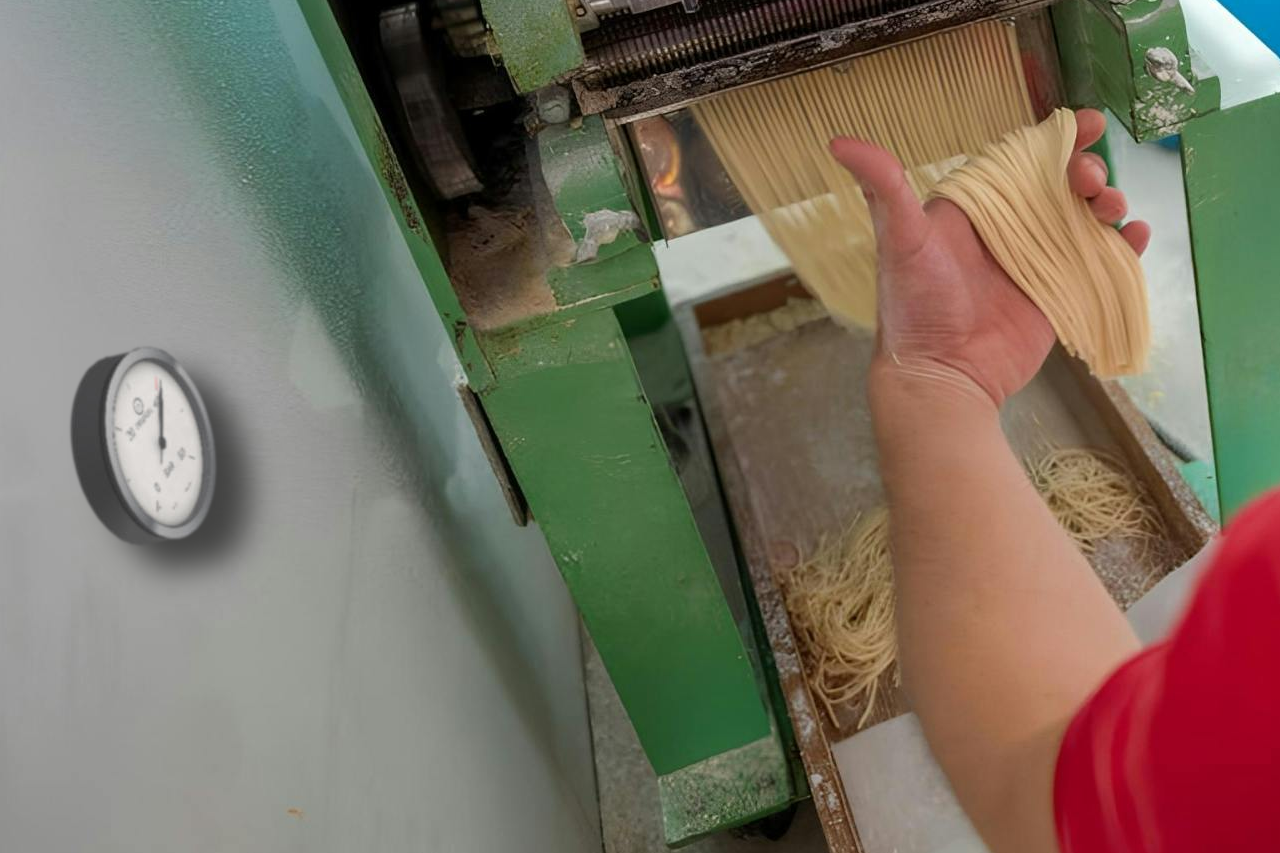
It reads value=40 unit=bar
